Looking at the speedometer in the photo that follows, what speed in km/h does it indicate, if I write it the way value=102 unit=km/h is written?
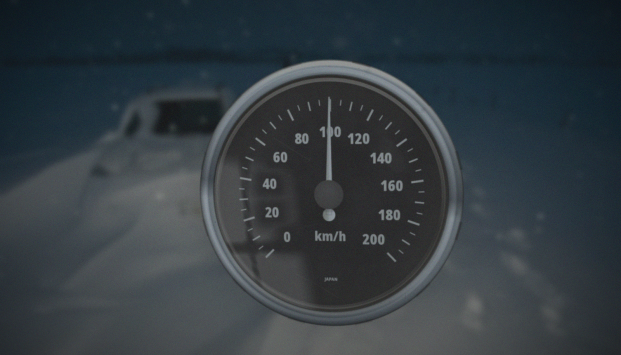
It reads value=100 unit=km/h
